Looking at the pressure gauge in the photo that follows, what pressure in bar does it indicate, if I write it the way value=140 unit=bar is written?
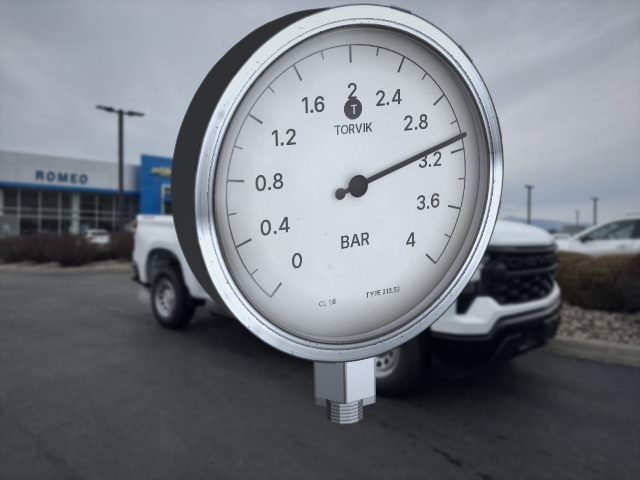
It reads value=3.1 unit=bar
